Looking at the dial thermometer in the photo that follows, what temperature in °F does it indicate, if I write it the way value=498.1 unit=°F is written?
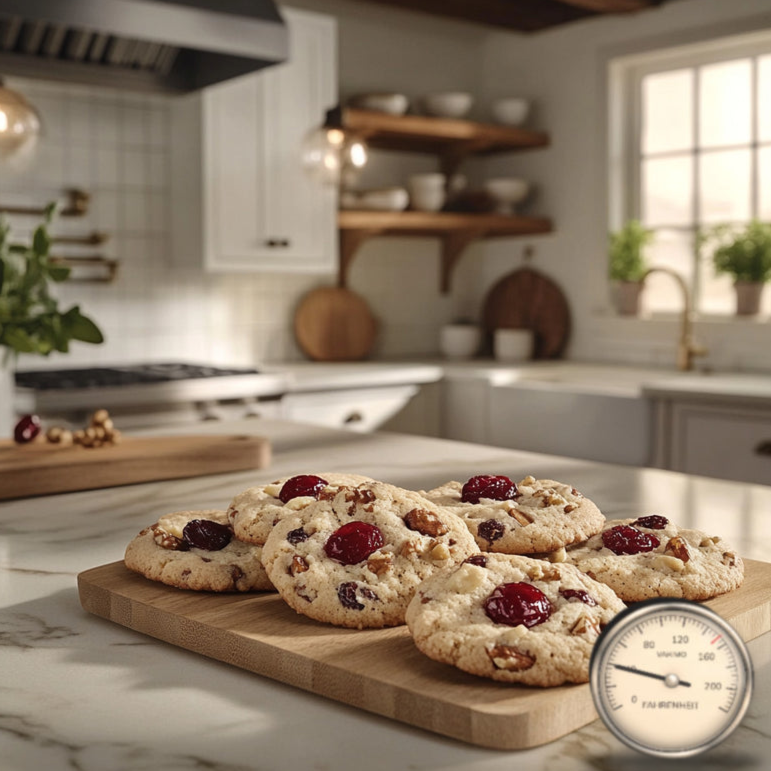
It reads value=40 unit=°F
